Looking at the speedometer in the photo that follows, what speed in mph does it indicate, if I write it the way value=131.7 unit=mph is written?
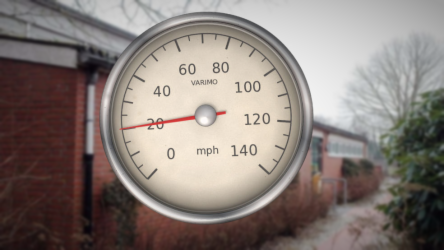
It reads value=20 unit=mph
